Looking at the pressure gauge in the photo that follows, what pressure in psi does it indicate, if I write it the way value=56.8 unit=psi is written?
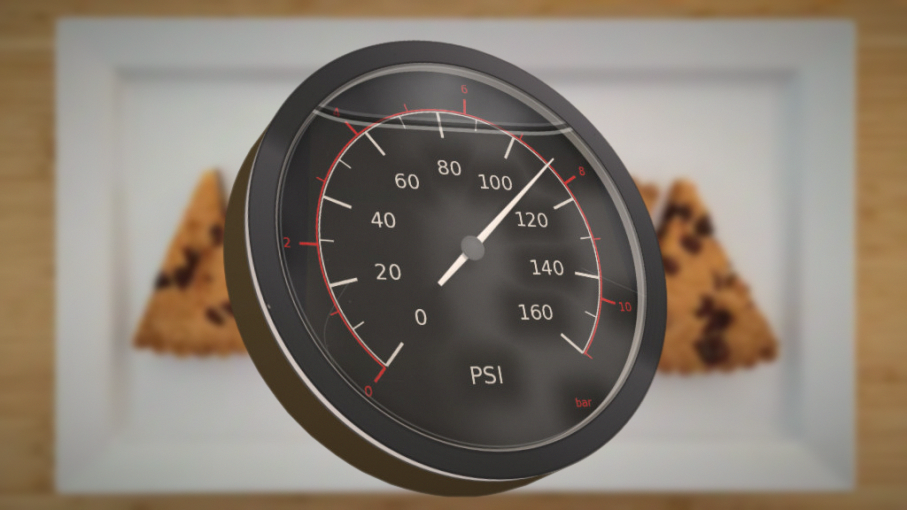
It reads value=110 unit=psi
